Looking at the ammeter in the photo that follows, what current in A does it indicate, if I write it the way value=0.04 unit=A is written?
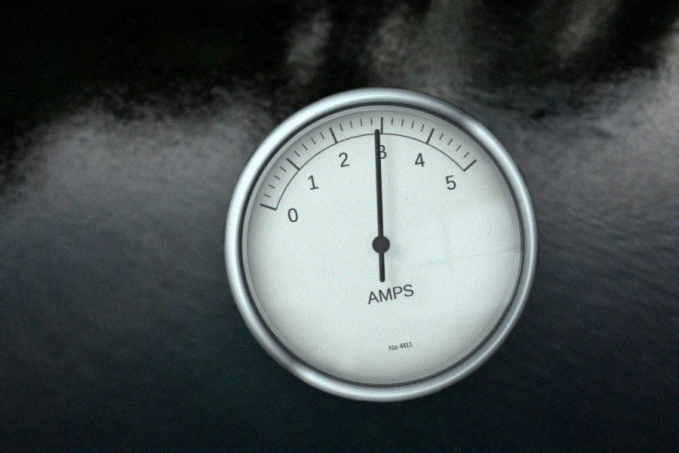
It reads value=2.9 unit=A
